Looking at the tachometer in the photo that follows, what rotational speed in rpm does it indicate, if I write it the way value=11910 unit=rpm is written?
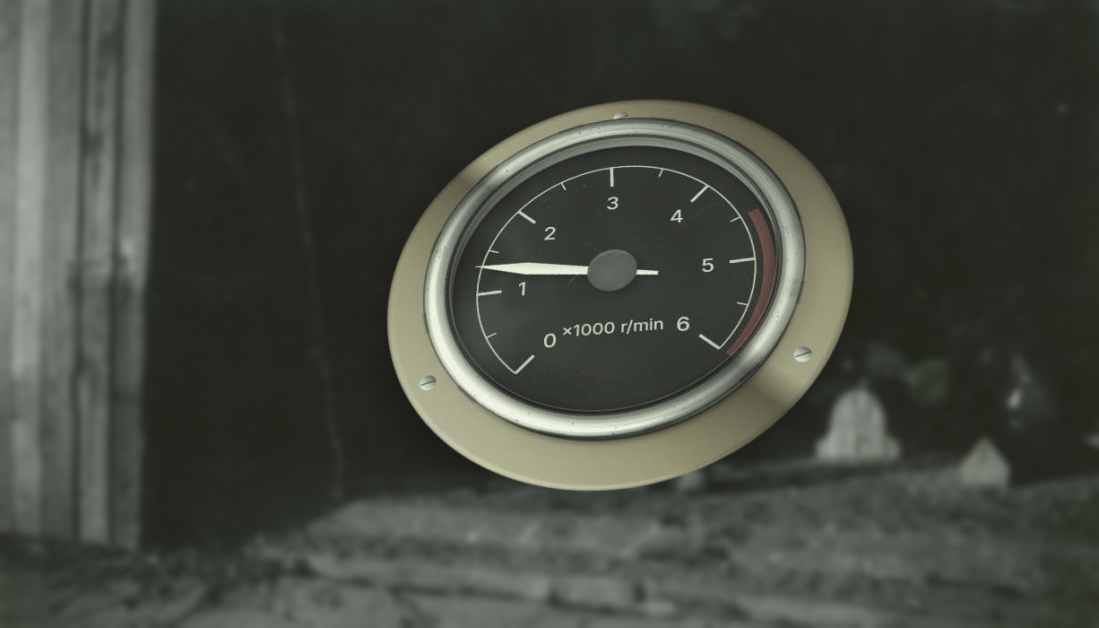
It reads value=1250 unit=rpm
